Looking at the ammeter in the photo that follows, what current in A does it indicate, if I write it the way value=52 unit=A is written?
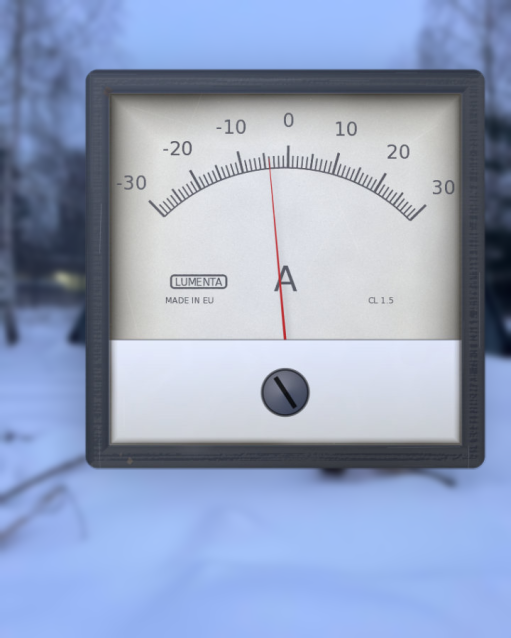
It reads value=-4 unit=A
